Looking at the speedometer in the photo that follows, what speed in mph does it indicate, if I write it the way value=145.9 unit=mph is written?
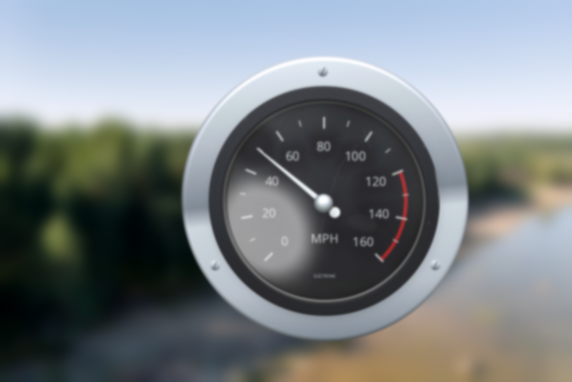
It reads value=50 unit=mph
